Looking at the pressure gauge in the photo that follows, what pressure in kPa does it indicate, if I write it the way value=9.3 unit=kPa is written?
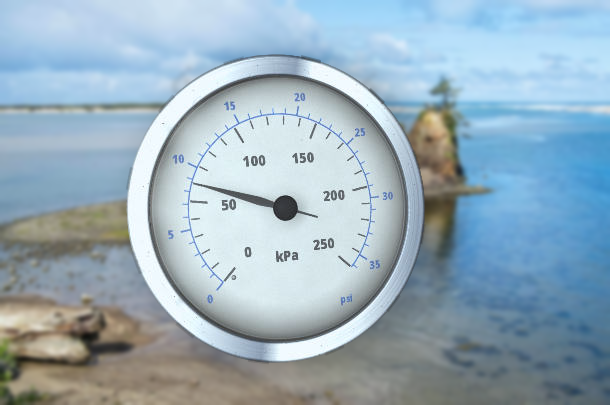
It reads value=60 unit=kPa
